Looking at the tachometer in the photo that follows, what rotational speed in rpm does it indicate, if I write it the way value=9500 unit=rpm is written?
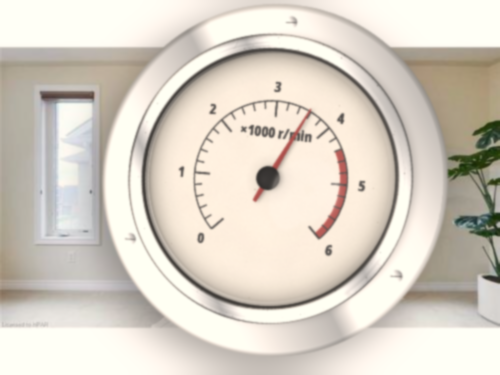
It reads value=3600 unit=rpm
